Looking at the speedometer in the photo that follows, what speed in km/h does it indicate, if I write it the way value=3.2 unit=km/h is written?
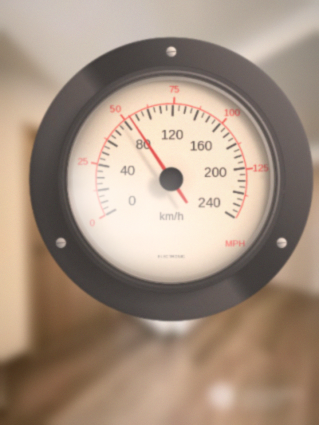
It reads value=85 unit=km/h
